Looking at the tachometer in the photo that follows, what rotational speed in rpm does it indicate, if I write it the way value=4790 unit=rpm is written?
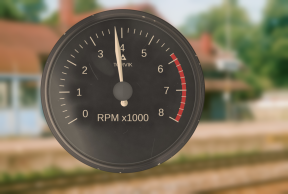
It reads value=3800 unit=rpm
